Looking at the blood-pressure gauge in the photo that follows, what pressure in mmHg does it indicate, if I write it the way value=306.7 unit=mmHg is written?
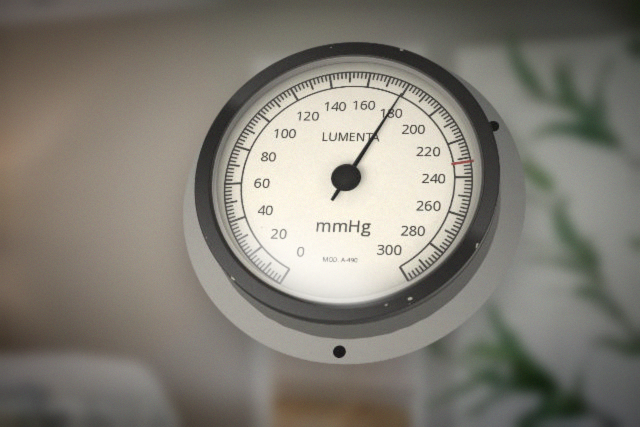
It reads value=180 unit=mmHg
